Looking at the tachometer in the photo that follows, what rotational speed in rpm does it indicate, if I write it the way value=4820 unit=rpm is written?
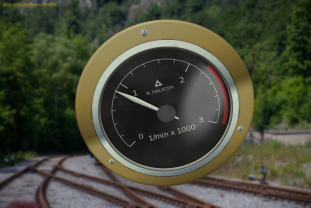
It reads value=900 unit=rpm
